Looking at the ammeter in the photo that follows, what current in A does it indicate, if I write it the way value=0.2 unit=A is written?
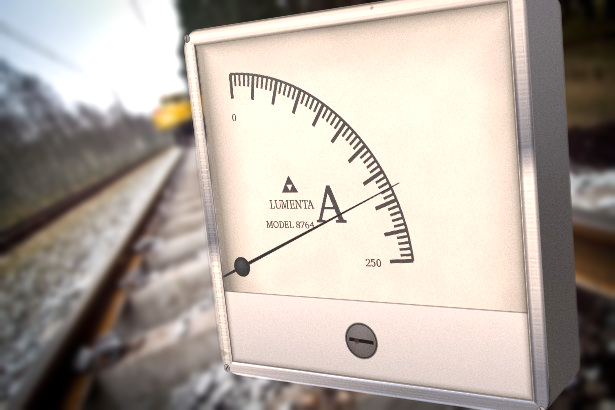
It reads value=190 unit=A
